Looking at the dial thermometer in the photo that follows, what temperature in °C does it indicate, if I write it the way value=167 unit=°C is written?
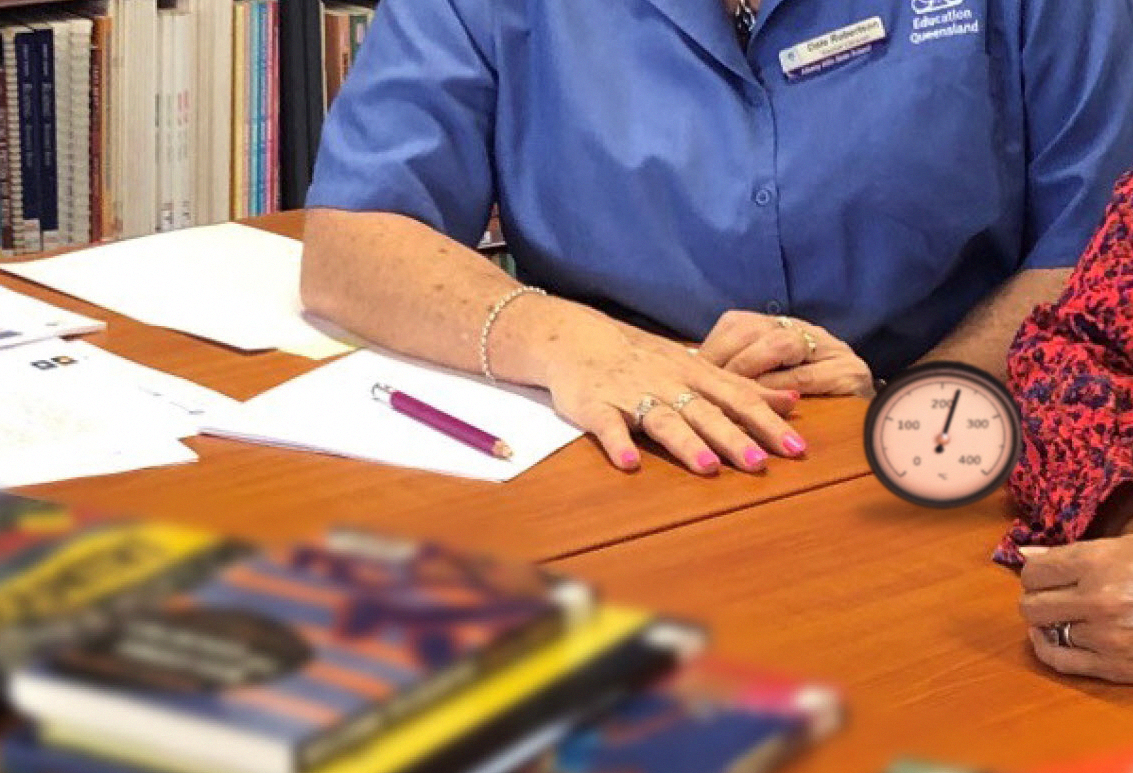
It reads value=225 unit=°C
